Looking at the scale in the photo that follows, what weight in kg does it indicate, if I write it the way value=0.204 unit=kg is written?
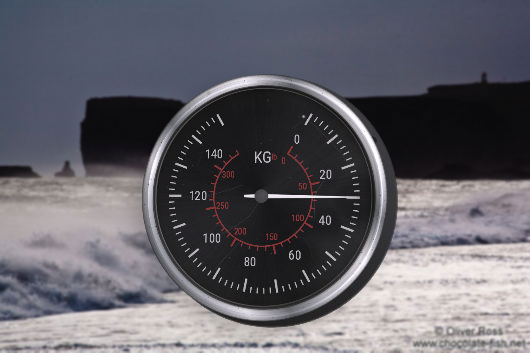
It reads value=30 unit=kg
